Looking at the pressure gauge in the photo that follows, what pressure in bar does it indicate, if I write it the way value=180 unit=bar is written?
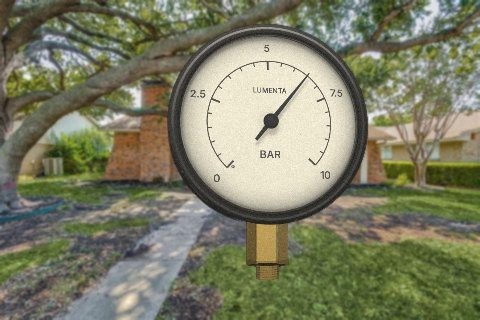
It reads value=6.5 unit=bar
